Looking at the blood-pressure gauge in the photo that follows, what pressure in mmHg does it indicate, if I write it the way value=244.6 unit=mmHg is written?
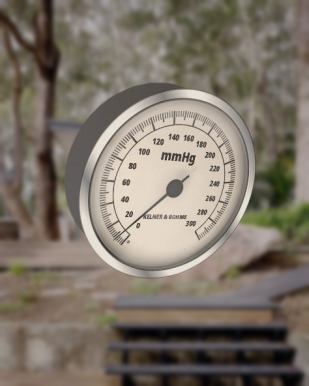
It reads value=10 unit=mmHg
